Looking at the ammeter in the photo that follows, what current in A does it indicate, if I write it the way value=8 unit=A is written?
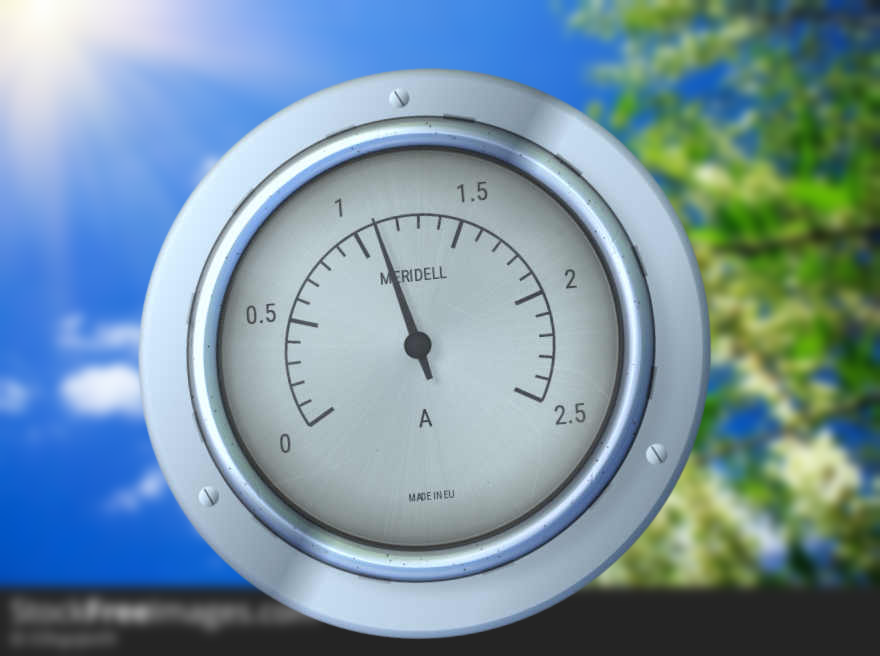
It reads value=1.1 unit=A
